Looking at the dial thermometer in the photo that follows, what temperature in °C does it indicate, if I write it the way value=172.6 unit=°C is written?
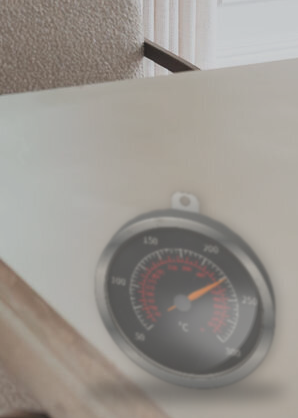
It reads value=225 unit=°C
